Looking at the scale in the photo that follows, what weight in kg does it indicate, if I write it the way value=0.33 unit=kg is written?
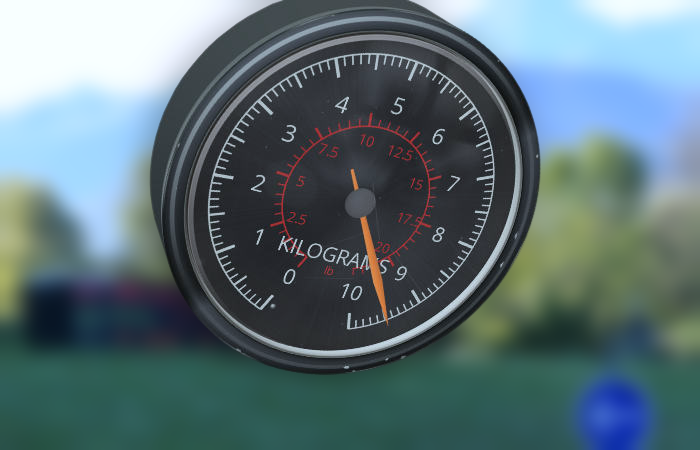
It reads value=9.5 unit=kg
